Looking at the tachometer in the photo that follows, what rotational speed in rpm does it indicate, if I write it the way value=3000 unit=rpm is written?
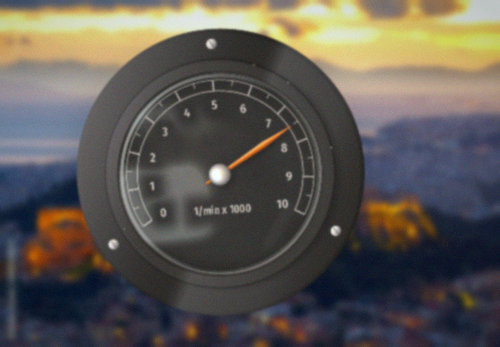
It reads value=7500 unit=rpm
